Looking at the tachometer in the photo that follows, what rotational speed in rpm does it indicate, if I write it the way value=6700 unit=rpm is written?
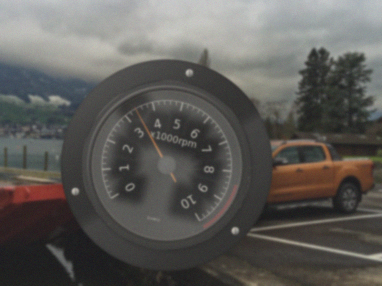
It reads value=3400 unit=rpm
